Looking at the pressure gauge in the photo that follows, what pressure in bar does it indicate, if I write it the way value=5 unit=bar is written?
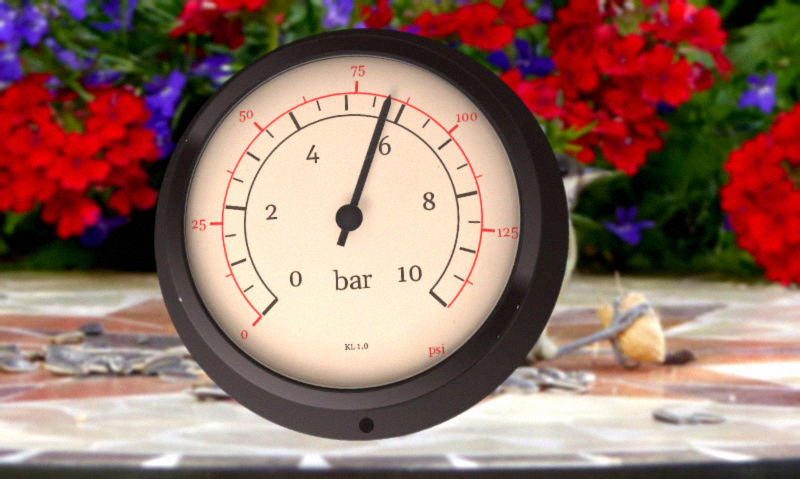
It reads value=5.75 unit=bar
